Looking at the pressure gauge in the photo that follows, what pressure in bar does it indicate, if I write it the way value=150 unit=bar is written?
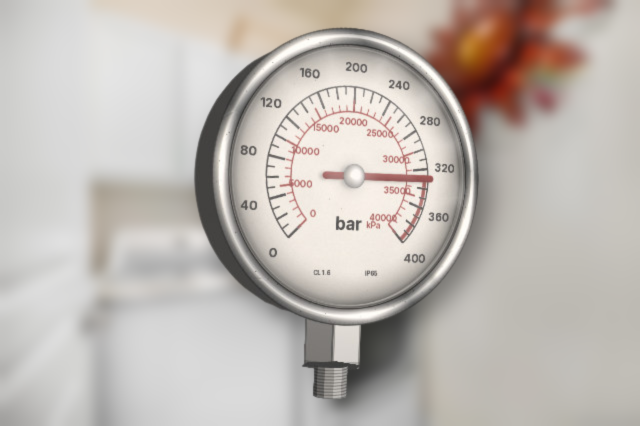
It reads value=330 unit=bar
